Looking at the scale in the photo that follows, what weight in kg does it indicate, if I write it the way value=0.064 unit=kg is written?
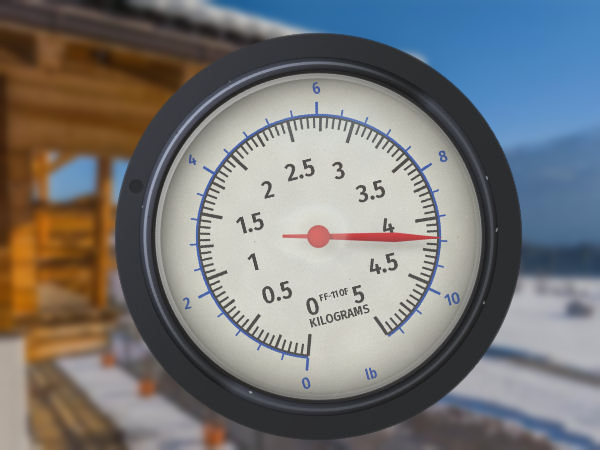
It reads value=4.15 unit=kg
